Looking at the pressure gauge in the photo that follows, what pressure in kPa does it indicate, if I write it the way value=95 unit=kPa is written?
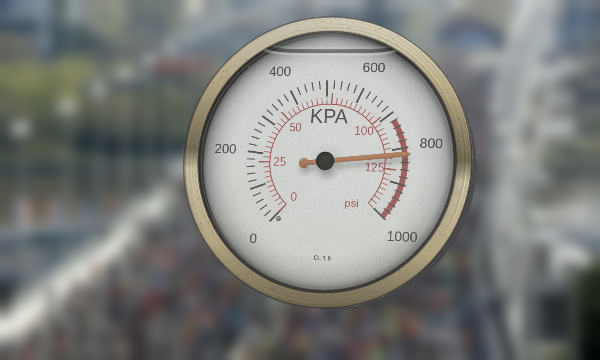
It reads value=820 unit=kPa
